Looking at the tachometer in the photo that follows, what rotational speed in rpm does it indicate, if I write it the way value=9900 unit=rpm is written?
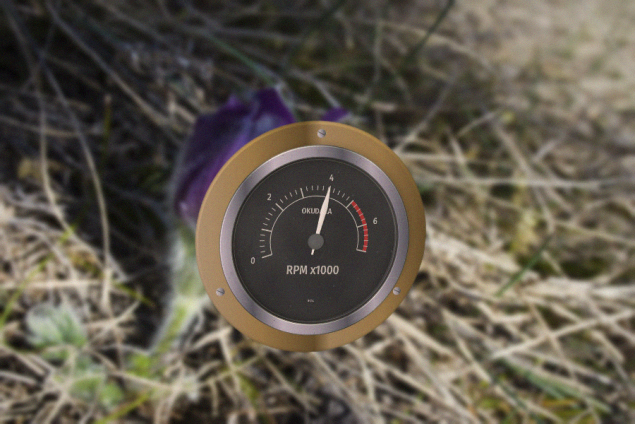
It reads value=4000 unit=rpm
